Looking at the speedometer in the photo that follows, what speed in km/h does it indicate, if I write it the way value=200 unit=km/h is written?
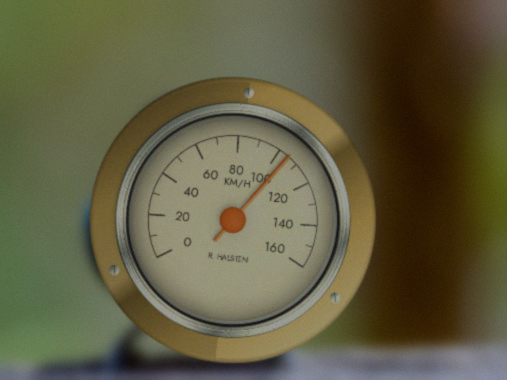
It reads value=105 unit=km/h
